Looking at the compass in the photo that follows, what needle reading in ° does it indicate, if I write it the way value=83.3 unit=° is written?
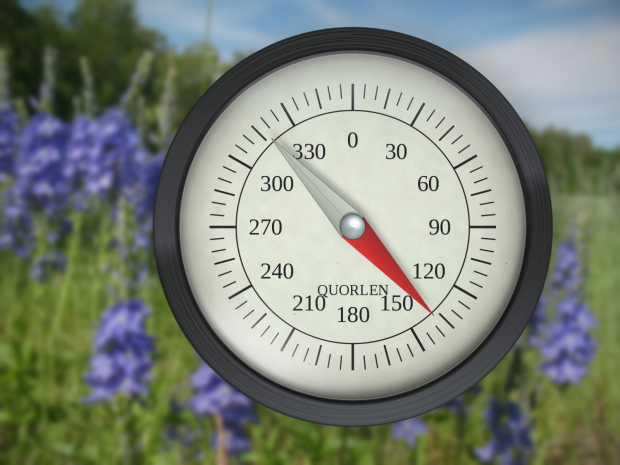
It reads value=137.5 unit=°
